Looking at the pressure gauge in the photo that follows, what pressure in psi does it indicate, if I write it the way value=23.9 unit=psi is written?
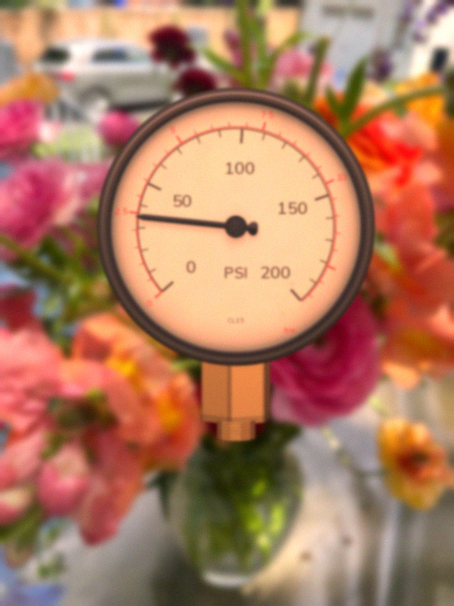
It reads value=35 unit=psi
